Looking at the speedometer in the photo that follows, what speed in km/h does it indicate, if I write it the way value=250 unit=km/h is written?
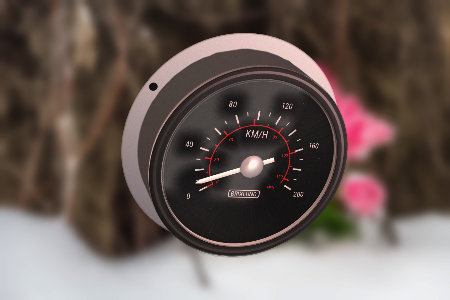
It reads value=10 unit=km/h
